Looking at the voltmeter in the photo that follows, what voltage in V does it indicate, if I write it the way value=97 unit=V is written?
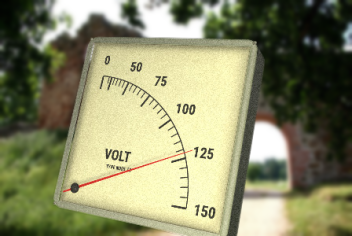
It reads value=122.5 unit=V
